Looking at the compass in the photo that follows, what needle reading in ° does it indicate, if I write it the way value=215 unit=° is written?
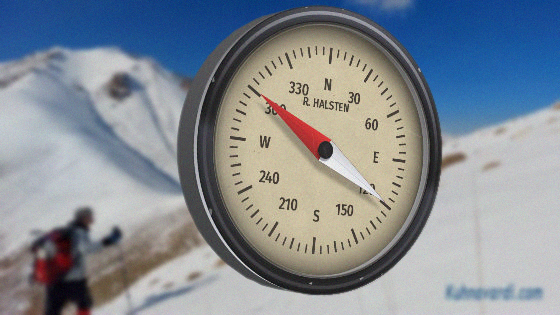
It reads value=300 unit=°
